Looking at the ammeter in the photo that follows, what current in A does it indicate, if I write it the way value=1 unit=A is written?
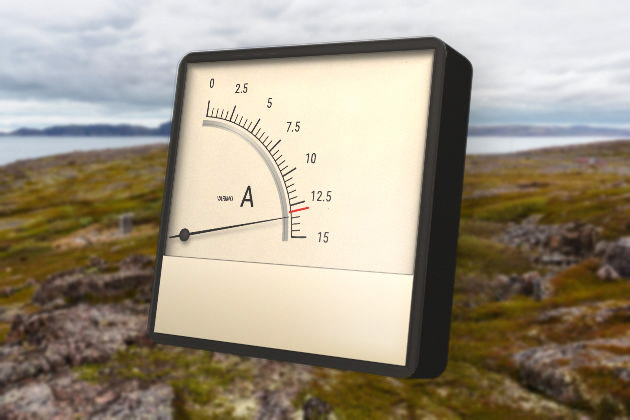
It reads value=13.5 unit=A
